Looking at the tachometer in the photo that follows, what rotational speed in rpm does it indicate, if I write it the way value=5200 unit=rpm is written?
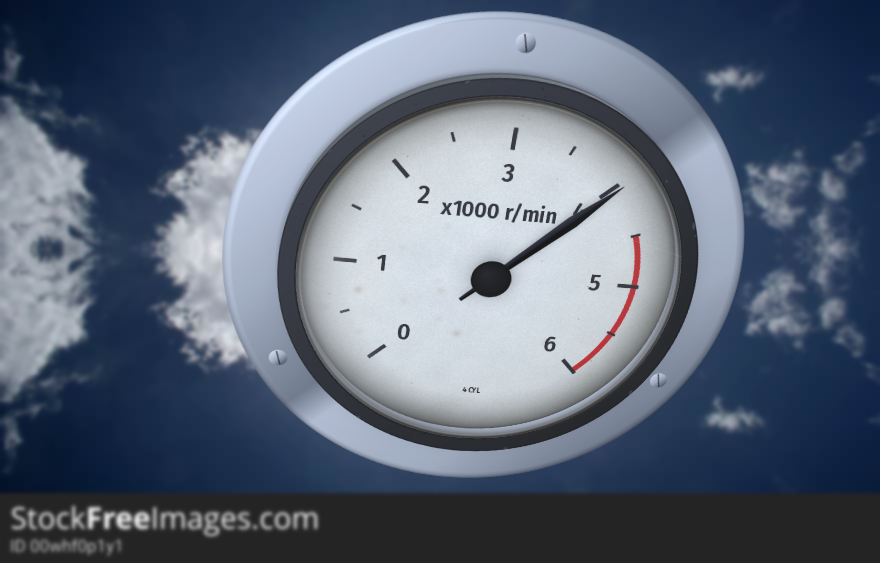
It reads value=4000 unit=rpm
